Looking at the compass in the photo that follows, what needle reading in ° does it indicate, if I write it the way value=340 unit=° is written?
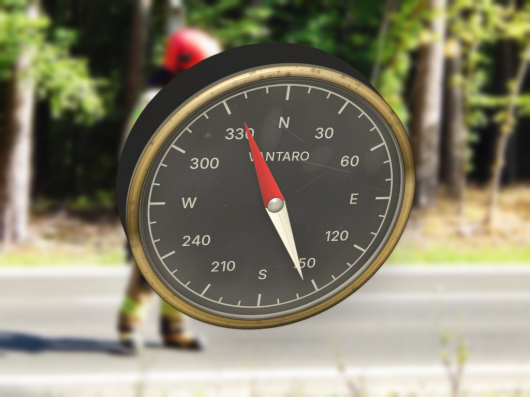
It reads value=335 unit=°
